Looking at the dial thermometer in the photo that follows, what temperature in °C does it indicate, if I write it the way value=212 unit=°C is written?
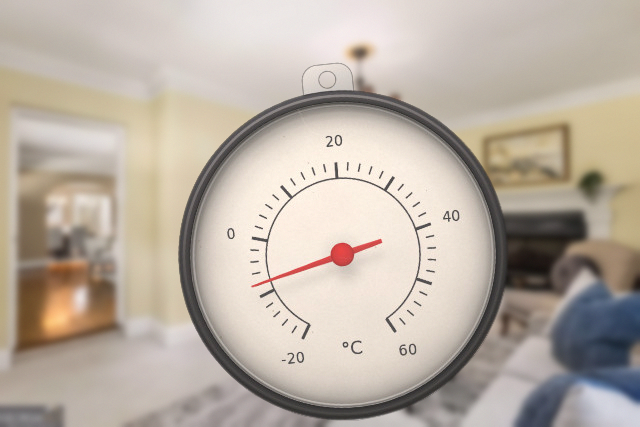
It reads value=-8 unit=°C
